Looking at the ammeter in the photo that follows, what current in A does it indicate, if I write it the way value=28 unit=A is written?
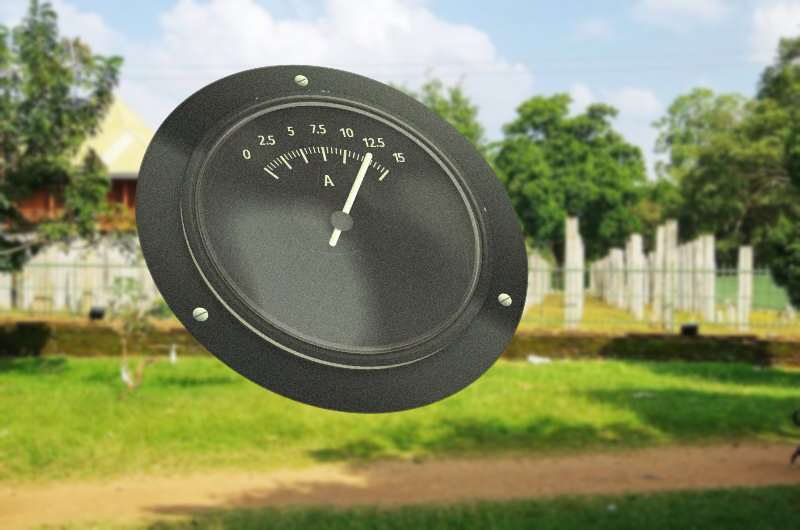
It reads value=12.5 unit=A
